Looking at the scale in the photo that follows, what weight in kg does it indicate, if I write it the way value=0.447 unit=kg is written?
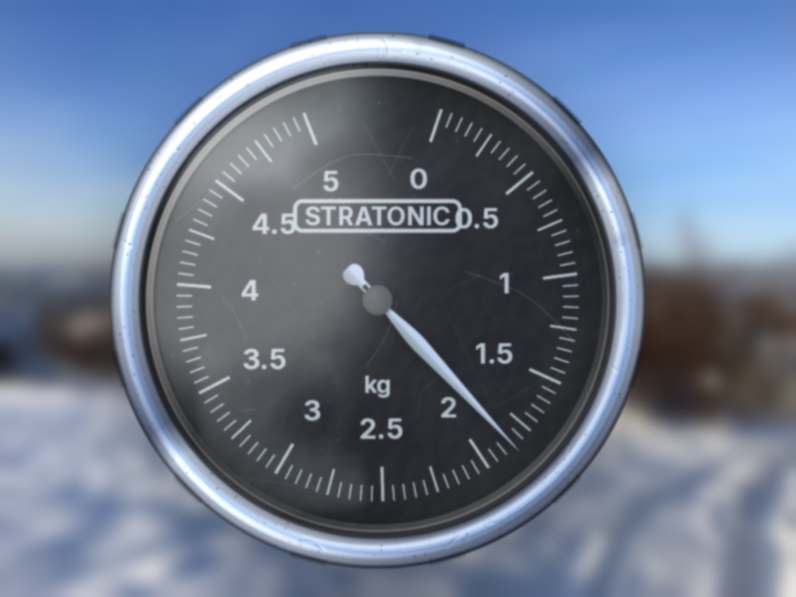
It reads value=1.85 unit=kg
